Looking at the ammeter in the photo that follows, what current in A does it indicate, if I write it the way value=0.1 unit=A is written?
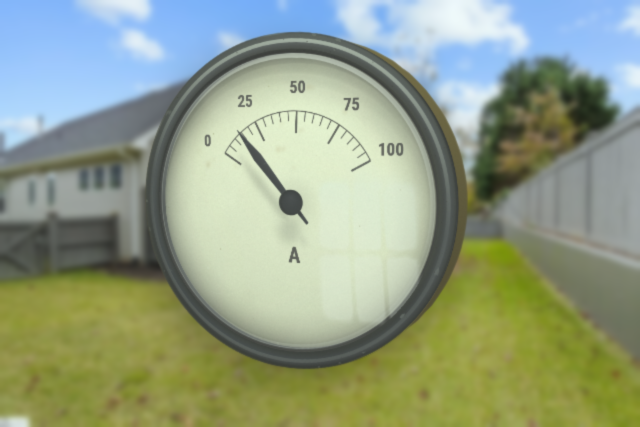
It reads value=15 unit=A
